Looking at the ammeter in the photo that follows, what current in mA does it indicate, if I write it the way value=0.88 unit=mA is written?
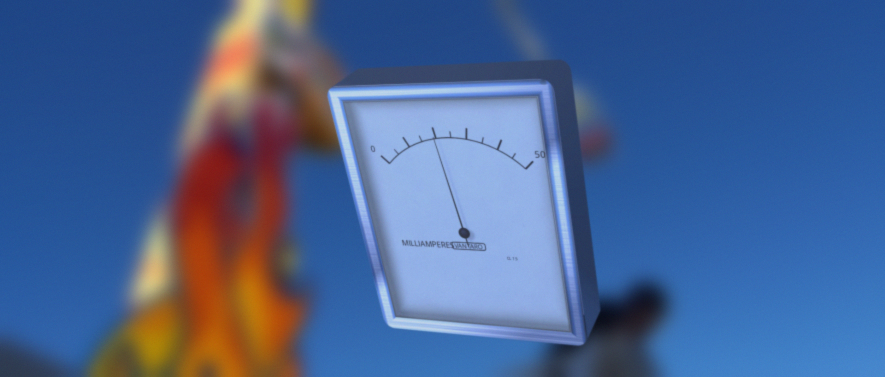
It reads value=20 unit=mA
